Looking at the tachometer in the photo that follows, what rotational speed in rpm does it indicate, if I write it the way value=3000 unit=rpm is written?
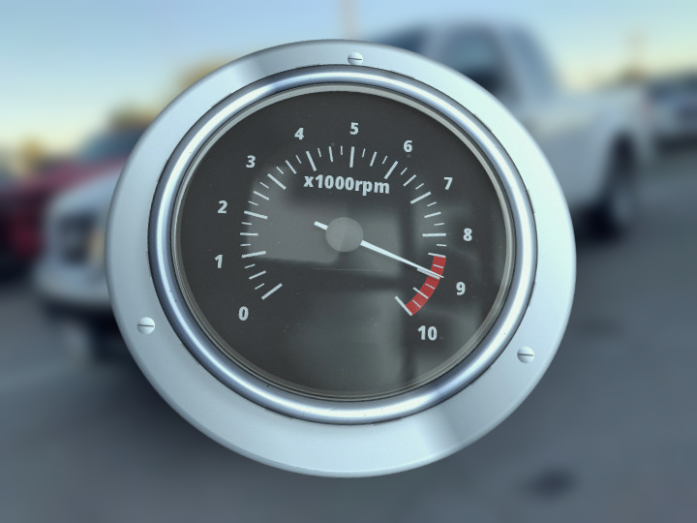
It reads value=9000 unit=rpm
